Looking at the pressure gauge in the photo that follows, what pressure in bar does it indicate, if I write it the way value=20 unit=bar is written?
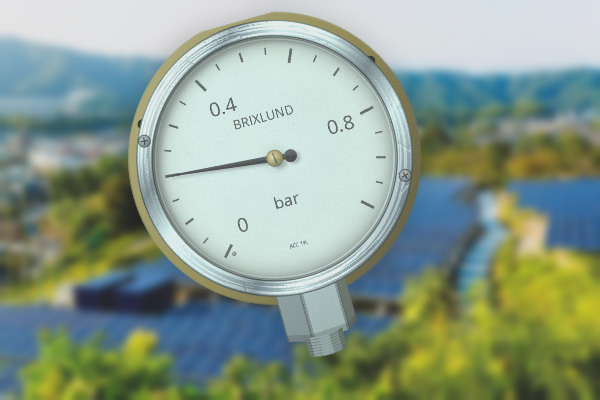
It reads value=0.2 unit=bar
